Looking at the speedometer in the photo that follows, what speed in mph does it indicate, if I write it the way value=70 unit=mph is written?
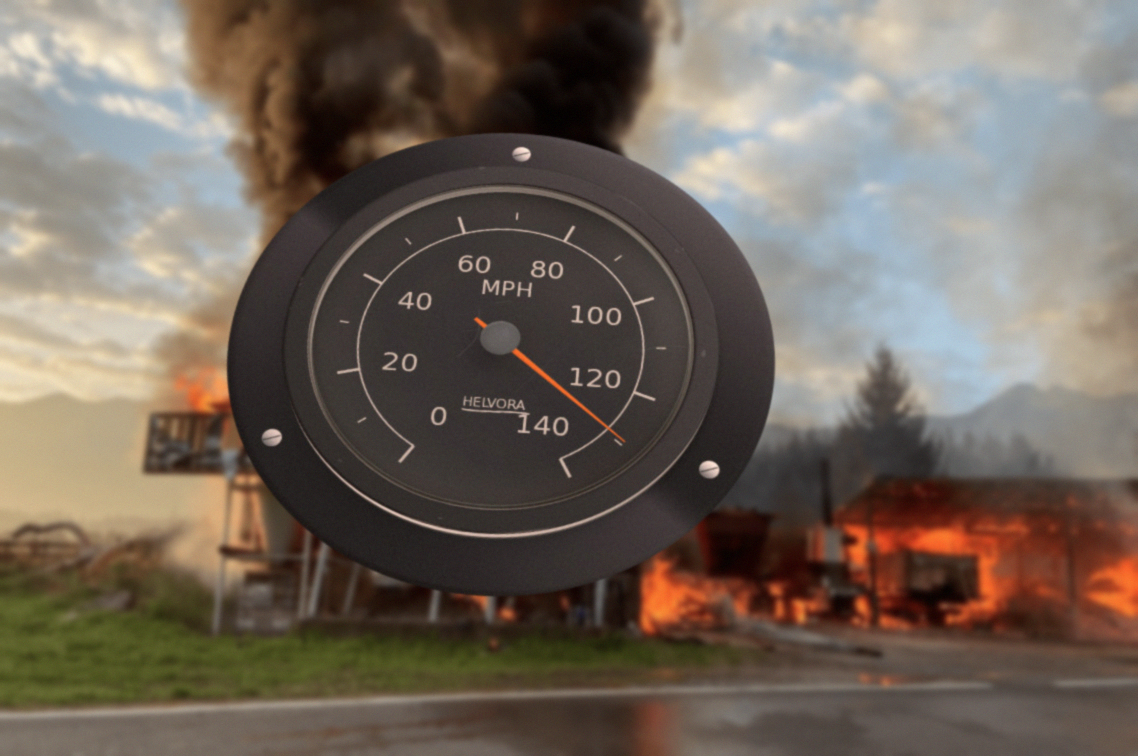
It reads value=130 unit=mph
